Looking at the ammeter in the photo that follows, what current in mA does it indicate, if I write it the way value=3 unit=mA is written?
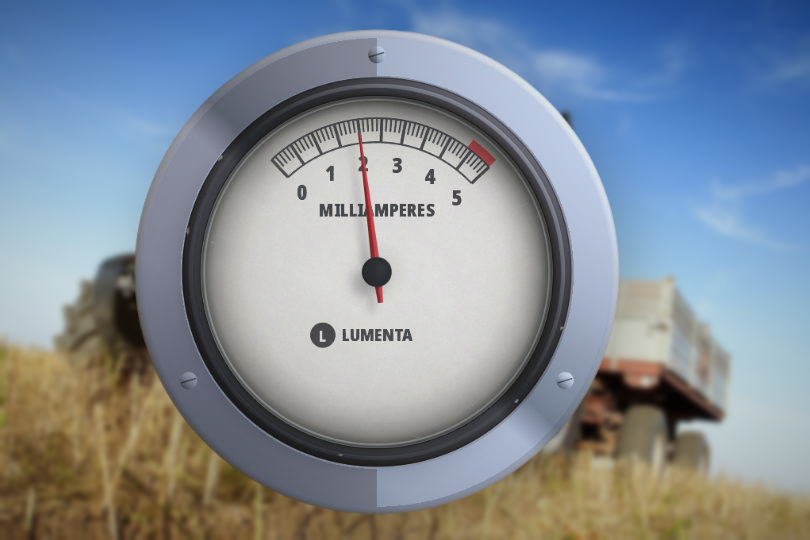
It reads value=2 unit=mA
